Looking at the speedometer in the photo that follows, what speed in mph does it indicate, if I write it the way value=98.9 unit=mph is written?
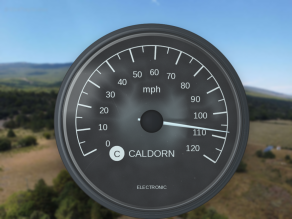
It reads value=107.5 unit=mph
